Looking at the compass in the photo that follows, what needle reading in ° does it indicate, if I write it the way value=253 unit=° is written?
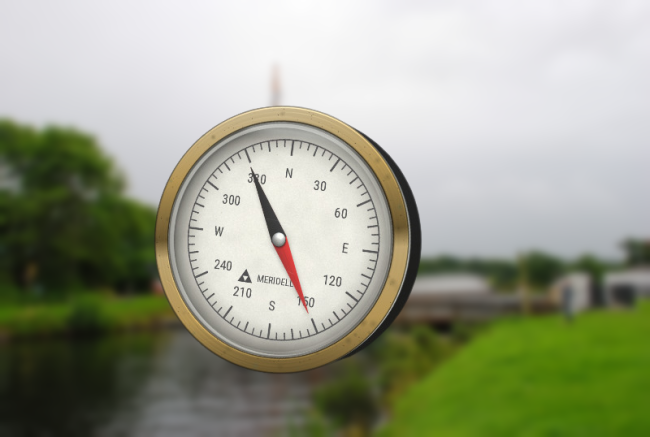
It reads value=150 unit=°
